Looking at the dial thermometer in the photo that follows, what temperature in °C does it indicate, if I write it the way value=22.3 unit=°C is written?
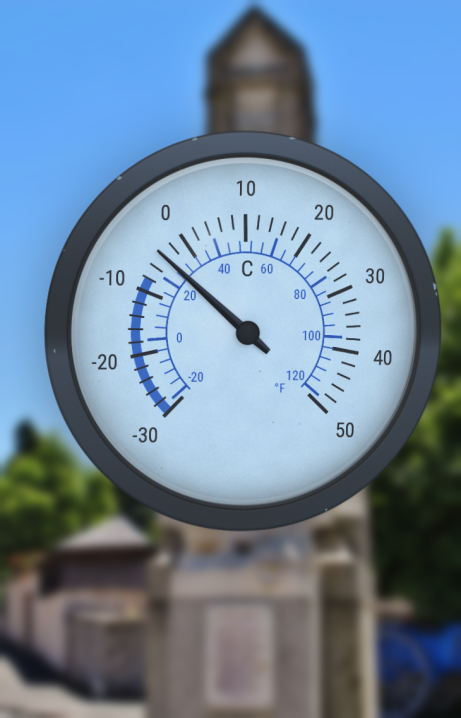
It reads value=-4 unit=°C
